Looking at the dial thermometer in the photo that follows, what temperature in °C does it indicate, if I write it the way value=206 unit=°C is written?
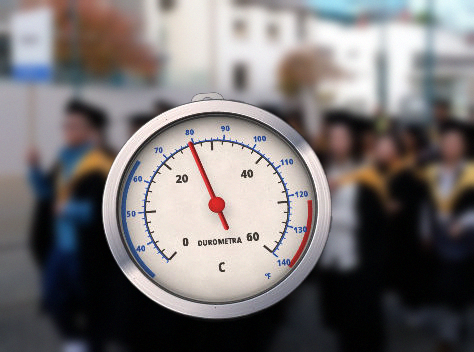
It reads value=26 unit=°C
